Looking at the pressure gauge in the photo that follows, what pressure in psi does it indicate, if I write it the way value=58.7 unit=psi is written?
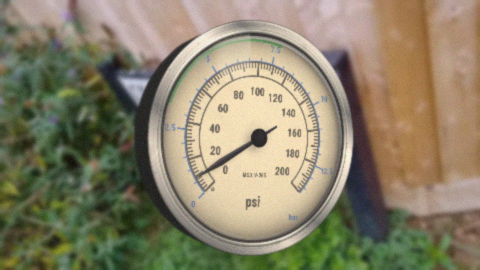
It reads value=10 unit=psi
